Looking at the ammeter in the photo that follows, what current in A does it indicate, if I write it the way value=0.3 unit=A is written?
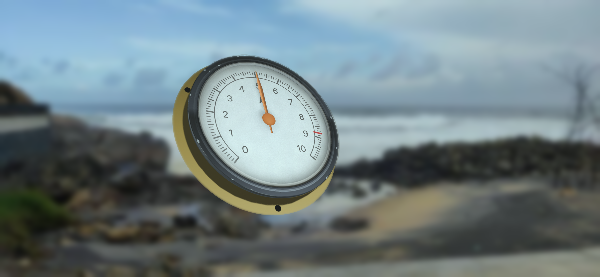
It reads value=5 unit=A
